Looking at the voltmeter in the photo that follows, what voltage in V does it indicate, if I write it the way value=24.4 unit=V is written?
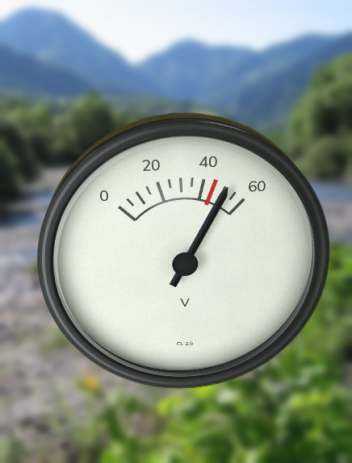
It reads value=50 unit=V
